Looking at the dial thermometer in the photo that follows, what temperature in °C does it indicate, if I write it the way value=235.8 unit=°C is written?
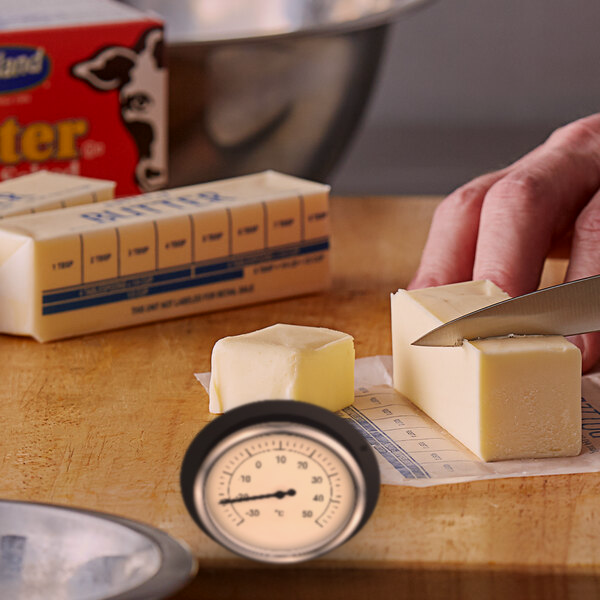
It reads value=-20 unit=°C
